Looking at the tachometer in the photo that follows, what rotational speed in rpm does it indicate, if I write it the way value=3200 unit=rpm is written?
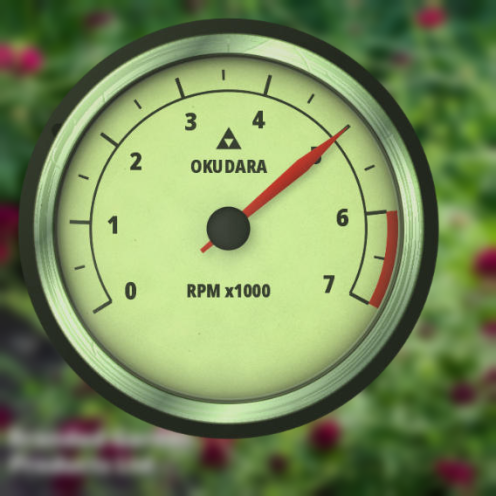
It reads value=5000 unit=rpm
